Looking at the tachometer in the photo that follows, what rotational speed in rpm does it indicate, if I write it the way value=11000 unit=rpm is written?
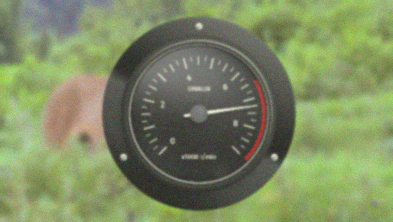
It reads value=7250 unit=rpm
